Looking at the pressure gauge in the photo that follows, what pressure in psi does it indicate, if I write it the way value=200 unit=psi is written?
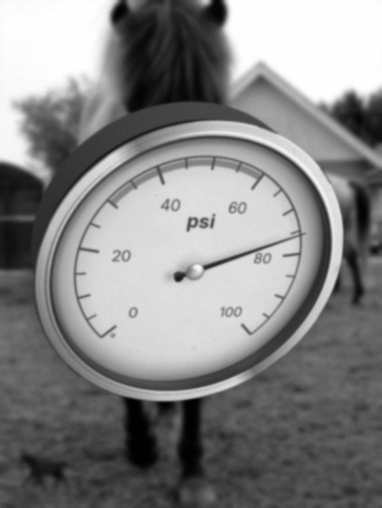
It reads value=75 unit=psi
